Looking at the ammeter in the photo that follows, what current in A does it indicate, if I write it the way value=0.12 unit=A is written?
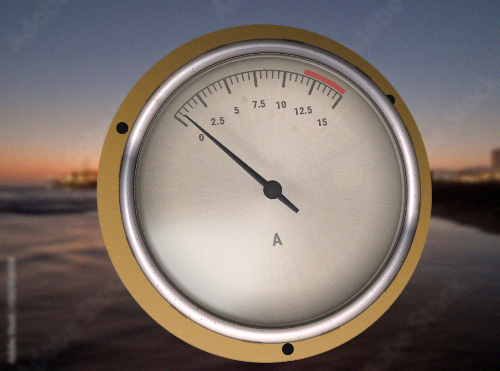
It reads value=0.5 unit=A
